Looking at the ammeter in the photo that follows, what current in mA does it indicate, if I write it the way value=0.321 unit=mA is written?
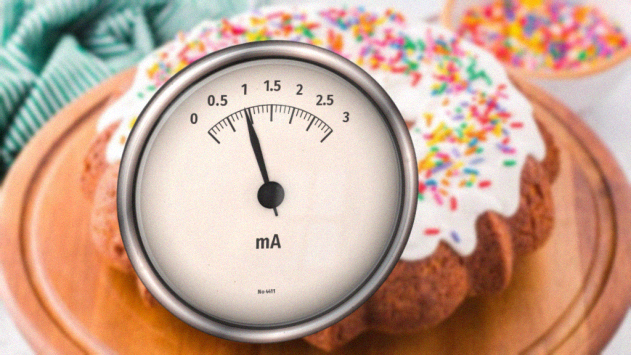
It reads value=0.9 unit=mA
